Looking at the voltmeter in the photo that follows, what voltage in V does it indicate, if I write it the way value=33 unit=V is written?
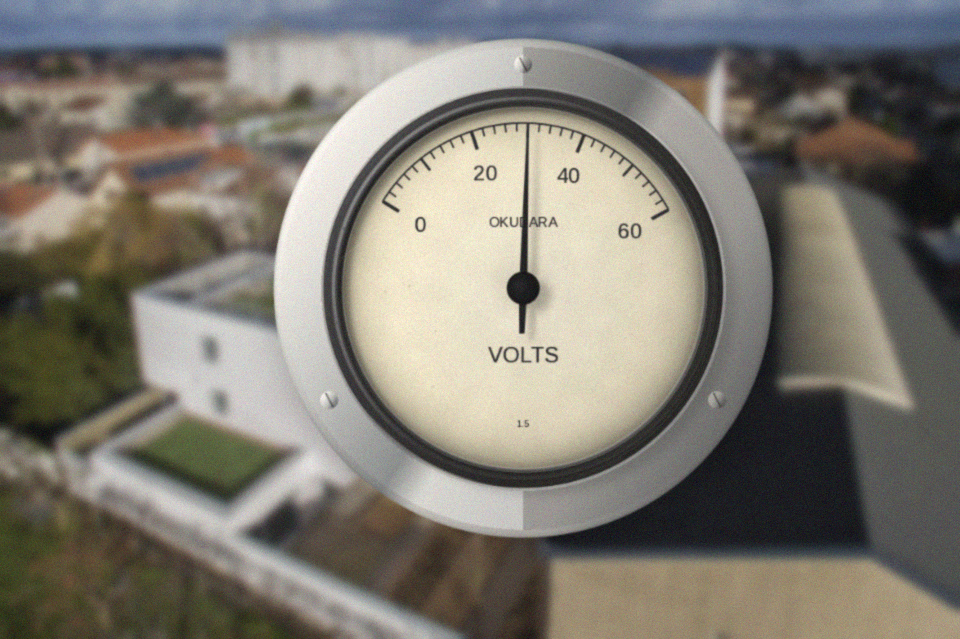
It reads value=30 unit=V
